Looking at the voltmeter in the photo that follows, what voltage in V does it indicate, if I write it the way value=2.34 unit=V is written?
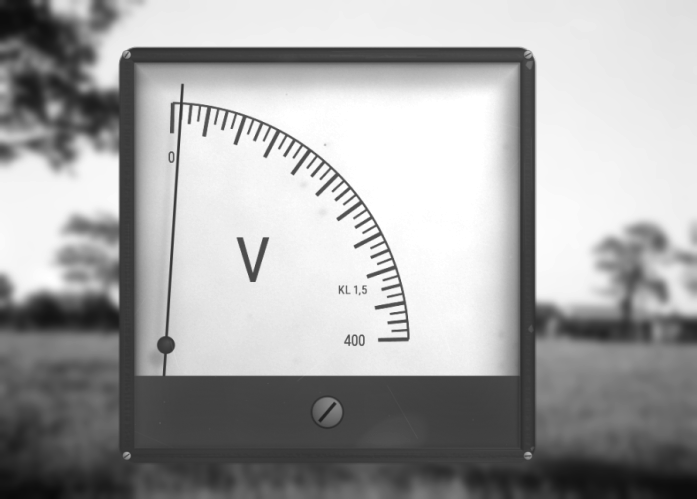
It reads value=10 unit=V
